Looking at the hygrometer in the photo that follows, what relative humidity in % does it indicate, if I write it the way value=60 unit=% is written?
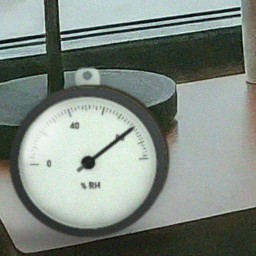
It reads value=80 unit=%
